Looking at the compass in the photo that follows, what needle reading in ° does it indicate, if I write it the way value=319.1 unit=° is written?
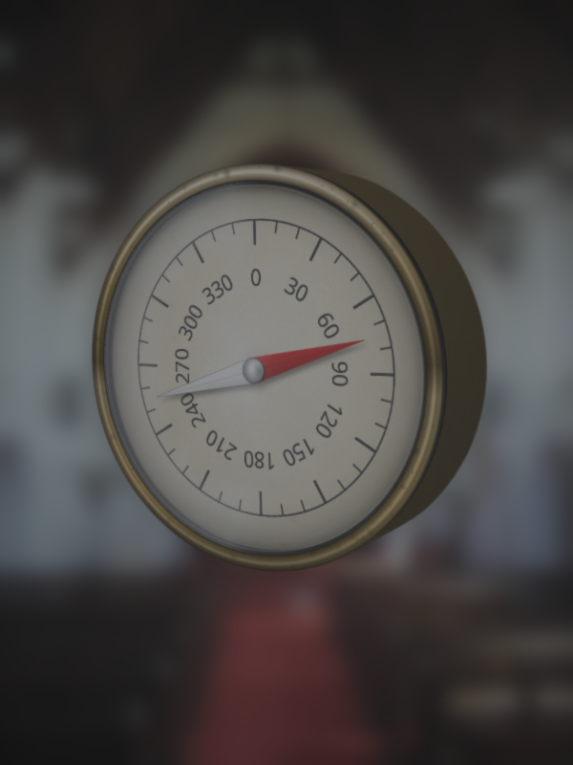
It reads value=75 unit=°
